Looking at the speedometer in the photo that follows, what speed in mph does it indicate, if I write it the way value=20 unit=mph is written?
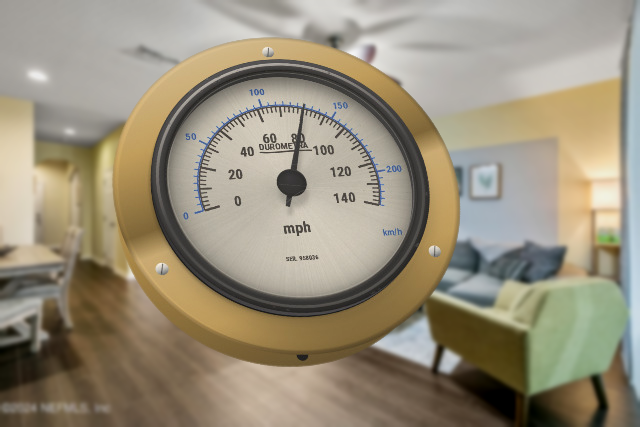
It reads value=80 unit=mph
